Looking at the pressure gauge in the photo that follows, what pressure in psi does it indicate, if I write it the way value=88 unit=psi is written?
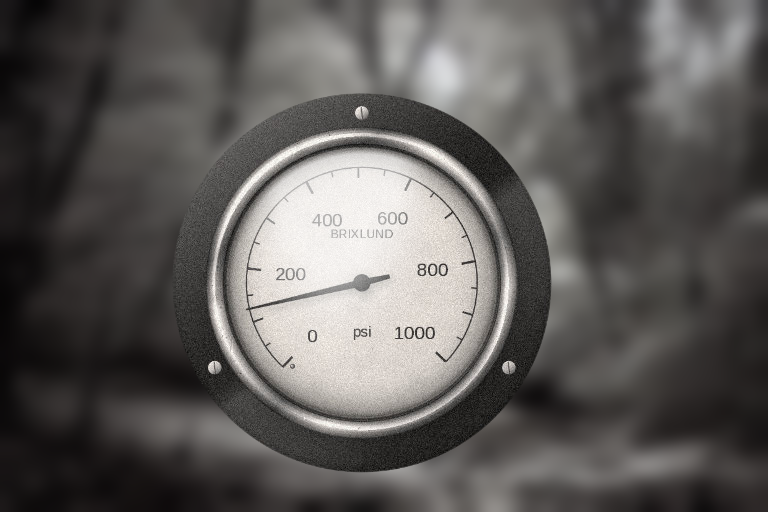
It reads value=125 unit=psi
